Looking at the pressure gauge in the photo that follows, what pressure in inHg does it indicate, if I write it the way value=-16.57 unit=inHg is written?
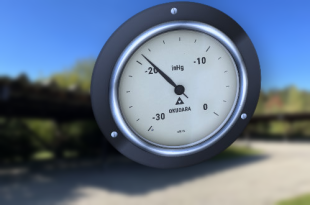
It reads value=-19 unit=inHg
